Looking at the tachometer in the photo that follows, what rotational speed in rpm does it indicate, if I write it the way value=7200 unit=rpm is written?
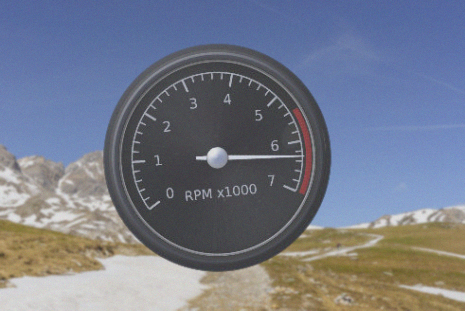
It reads value=6300 unit=rpm
